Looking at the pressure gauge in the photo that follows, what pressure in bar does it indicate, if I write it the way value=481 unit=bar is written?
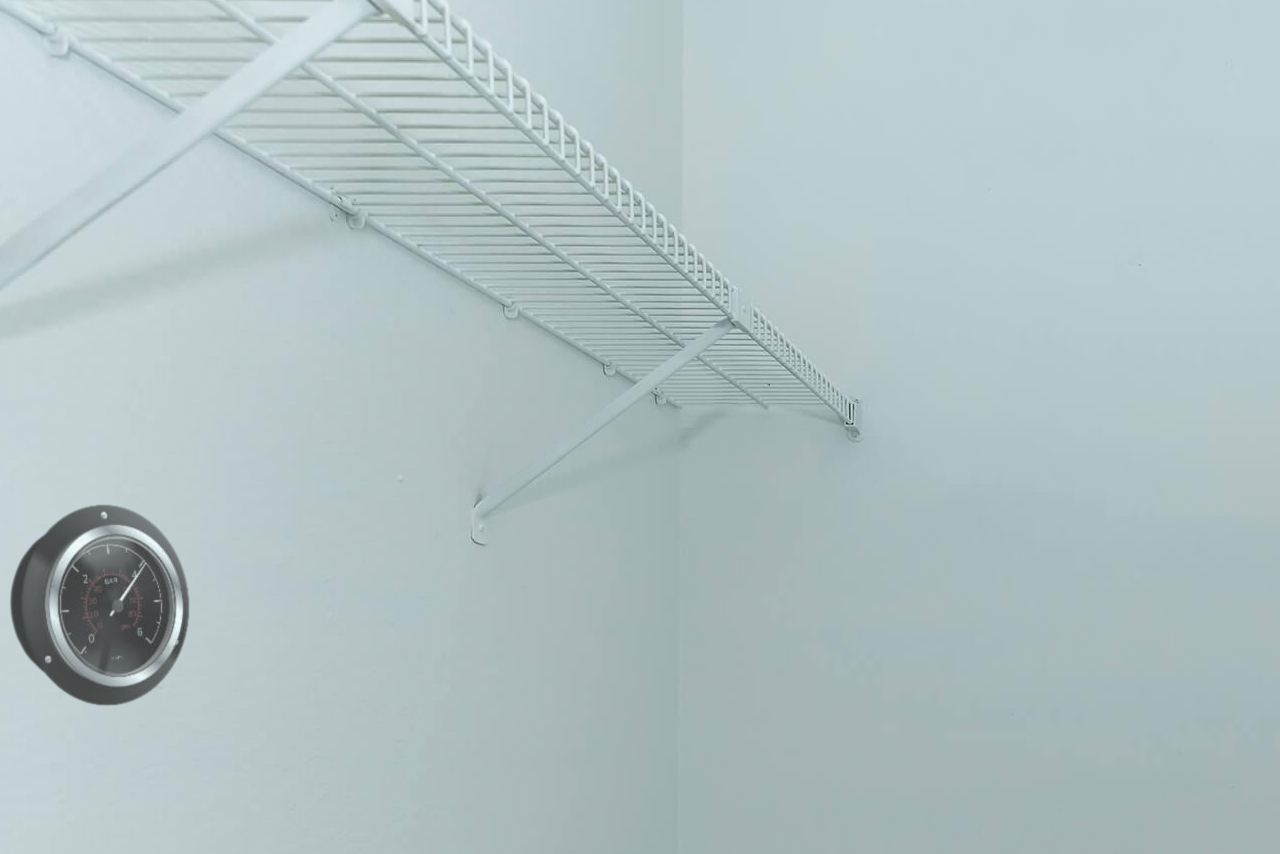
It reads value=4 unit=bar
